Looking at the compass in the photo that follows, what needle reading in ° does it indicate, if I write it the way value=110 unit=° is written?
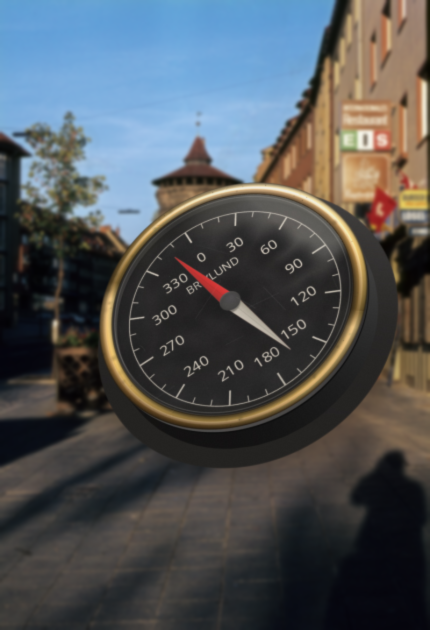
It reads value=345 unit=°
